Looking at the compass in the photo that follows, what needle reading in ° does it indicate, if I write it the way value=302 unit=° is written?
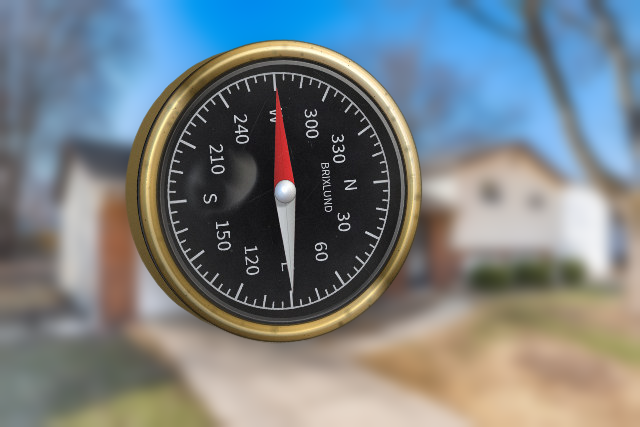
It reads value=270 unit=°
